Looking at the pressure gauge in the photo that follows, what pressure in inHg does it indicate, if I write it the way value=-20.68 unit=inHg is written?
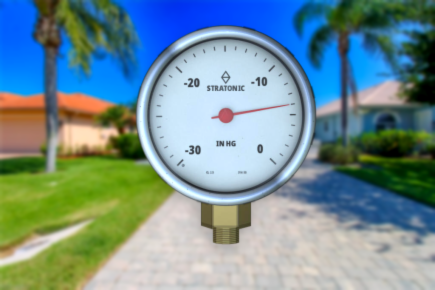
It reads value=-6 unit=inHg
